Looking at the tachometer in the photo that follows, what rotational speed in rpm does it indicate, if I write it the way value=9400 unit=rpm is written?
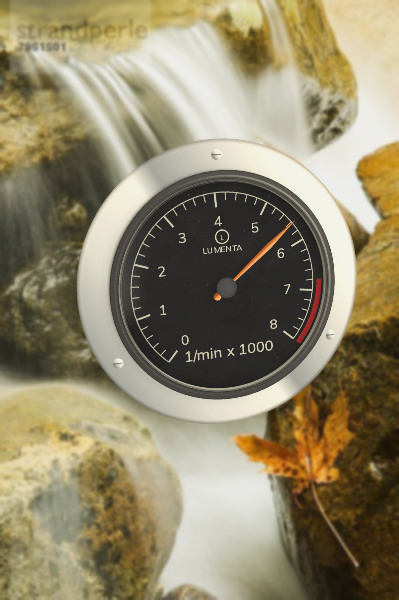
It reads value=5600 unit=rpm
